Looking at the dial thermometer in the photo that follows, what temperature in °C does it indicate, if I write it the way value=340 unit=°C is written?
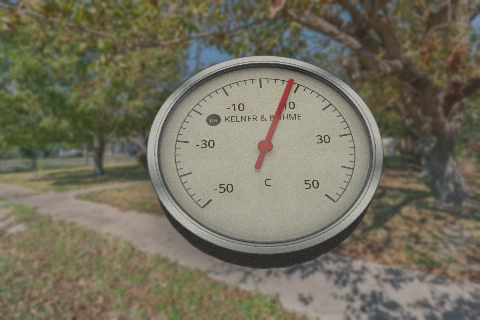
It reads value=8 unit=°C
